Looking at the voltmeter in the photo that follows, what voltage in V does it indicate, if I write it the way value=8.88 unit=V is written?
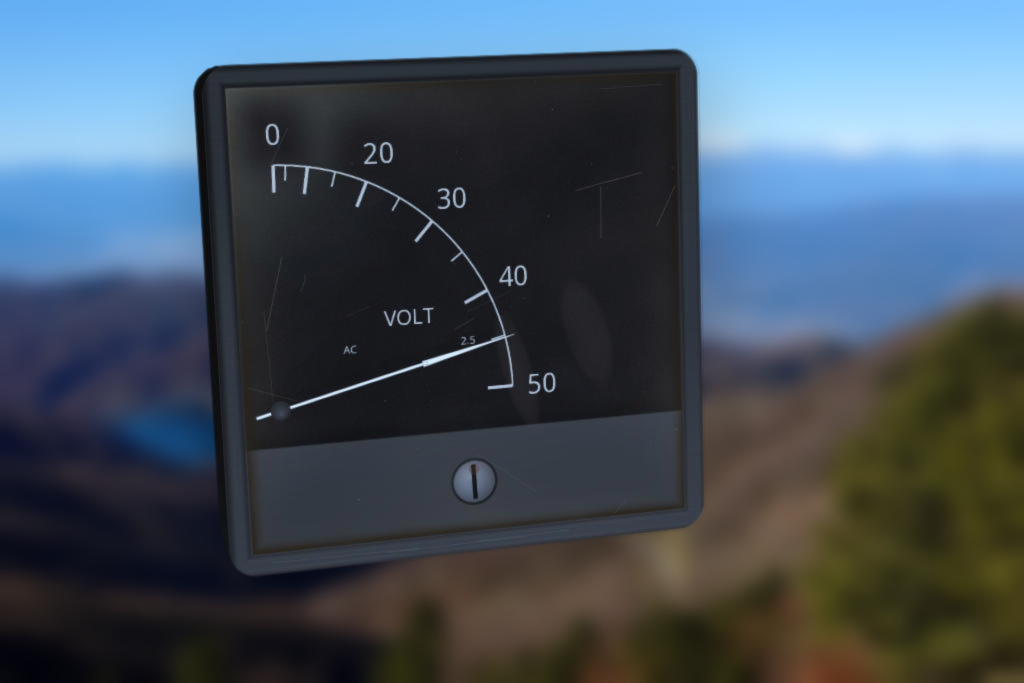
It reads value=45 unit=V
